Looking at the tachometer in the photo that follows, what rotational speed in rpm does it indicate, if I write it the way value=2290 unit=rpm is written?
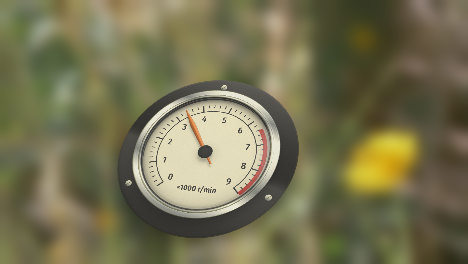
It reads value=3400 unit=rpm
